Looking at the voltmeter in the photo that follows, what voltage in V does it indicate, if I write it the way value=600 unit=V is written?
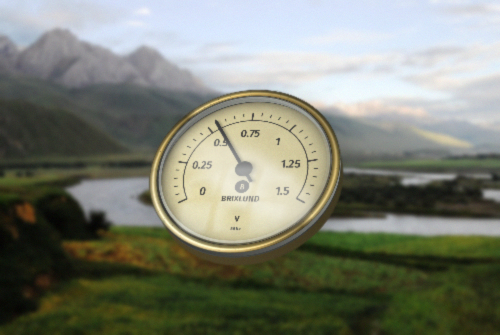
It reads value=0.55 unit=V
